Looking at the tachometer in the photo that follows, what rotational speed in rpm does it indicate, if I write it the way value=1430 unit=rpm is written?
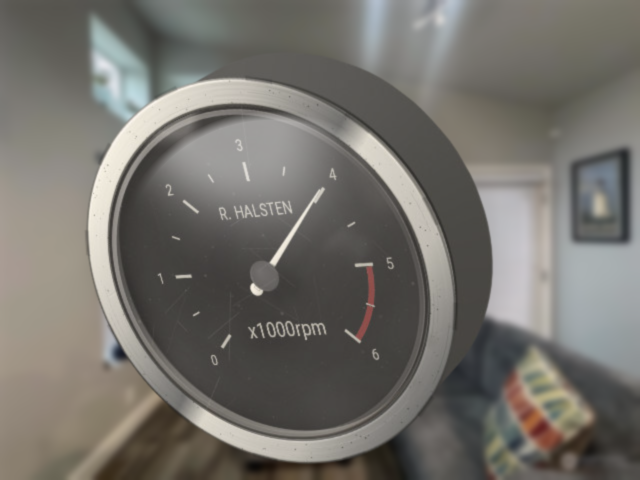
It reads value=4000 unit=rpm
